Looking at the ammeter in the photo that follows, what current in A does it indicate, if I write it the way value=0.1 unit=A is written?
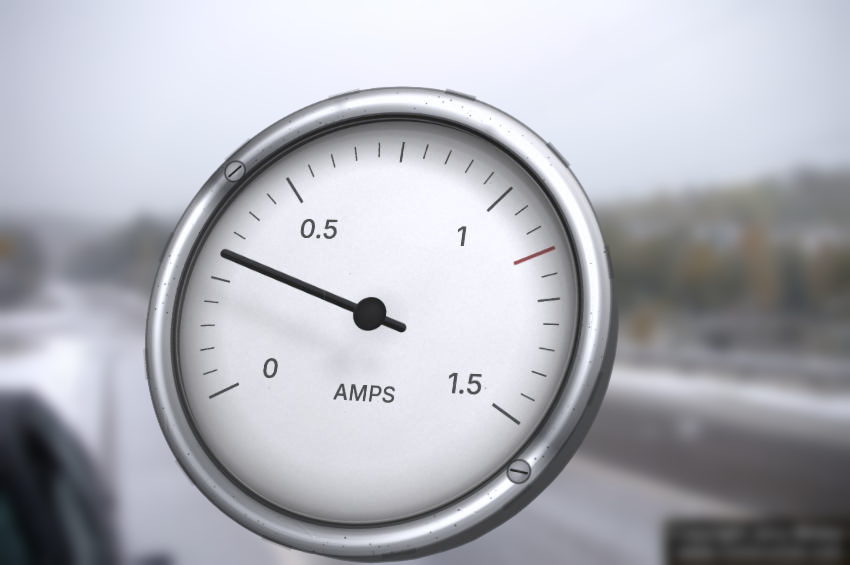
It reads value=0.3 unit=A
